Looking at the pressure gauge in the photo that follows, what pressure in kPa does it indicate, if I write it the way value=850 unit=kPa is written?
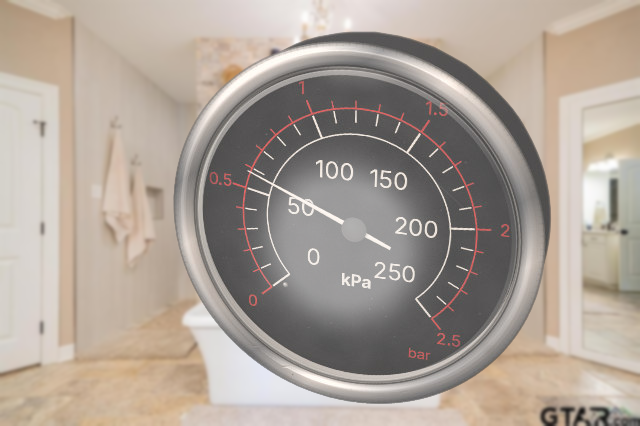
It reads value=60 unit=kPa
